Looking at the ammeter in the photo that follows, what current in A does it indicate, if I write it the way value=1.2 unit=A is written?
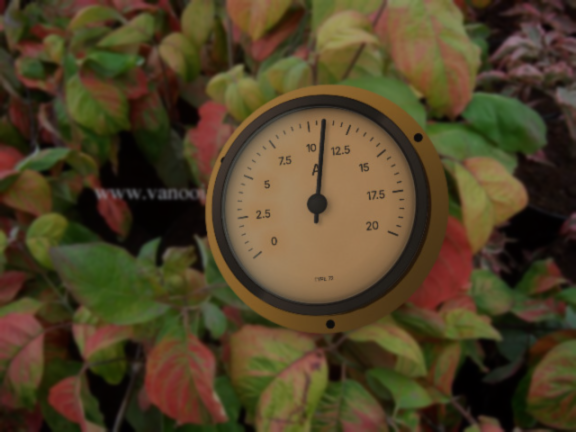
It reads value=11 unit=A
